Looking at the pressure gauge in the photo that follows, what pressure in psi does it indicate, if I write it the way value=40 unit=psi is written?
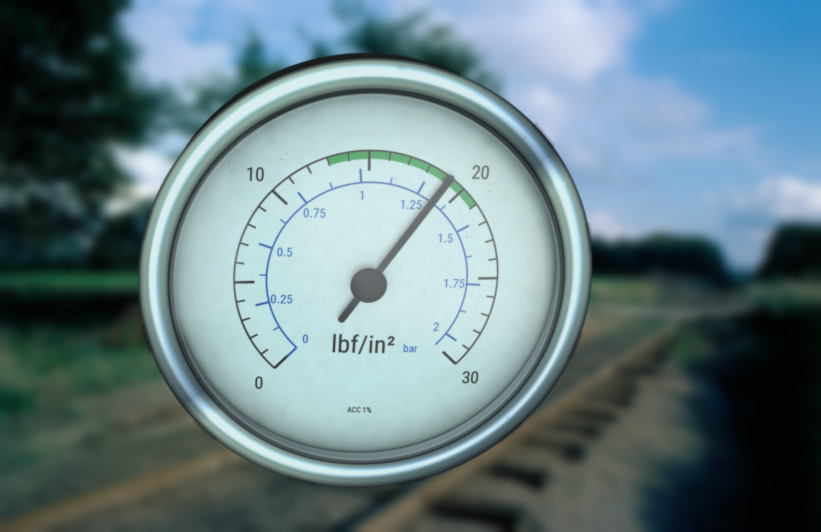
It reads value=19 unit=psi
